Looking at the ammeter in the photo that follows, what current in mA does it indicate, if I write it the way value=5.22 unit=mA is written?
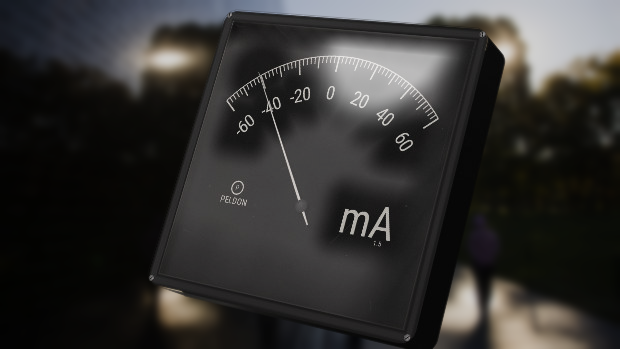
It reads value=-40 unit=mA
